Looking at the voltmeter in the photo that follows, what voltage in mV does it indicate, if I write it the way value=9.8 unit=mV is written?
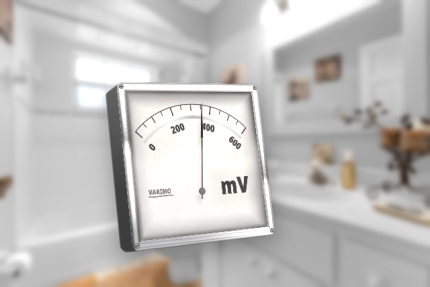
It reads value=350 unit=mV
